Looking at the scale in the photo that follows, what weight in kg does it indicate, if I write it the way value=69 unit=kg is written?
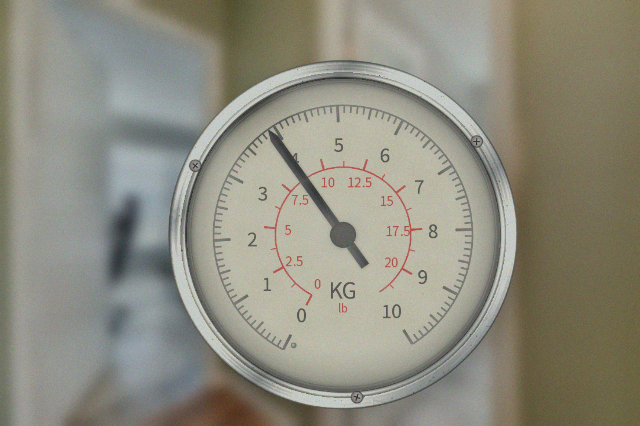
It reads value=3.9 unit=kg
